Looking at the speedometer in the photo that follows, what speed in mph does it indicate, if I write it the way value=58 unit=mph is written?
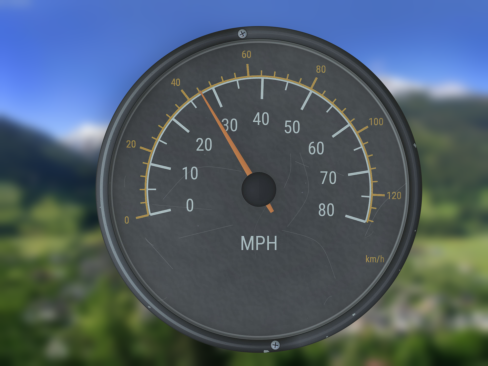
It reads value=27.5 unit=mph
